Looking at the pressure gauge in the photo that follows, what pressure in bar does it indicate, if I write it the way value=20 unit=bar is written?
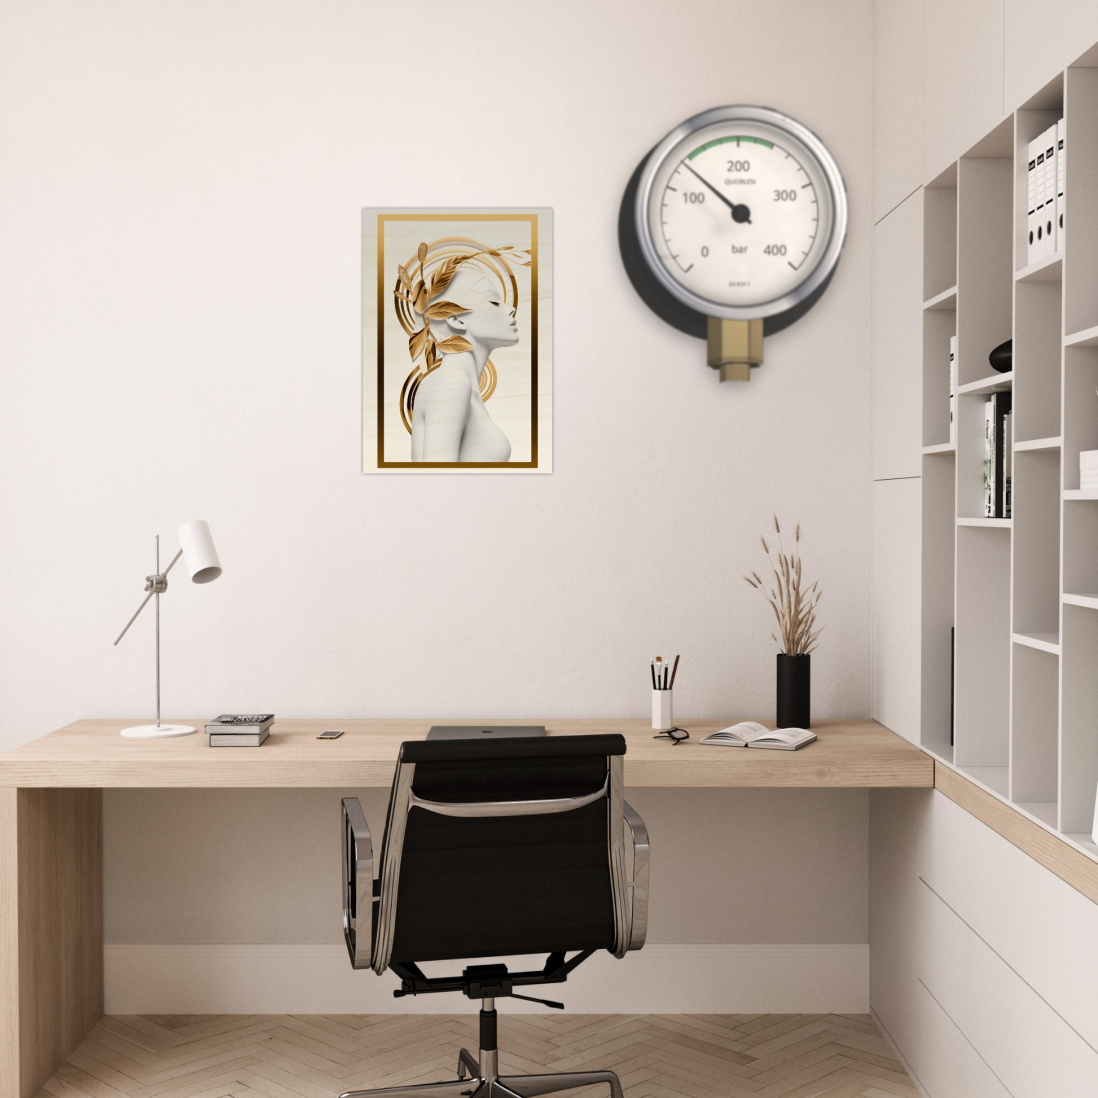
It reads value=130 unit=bar
